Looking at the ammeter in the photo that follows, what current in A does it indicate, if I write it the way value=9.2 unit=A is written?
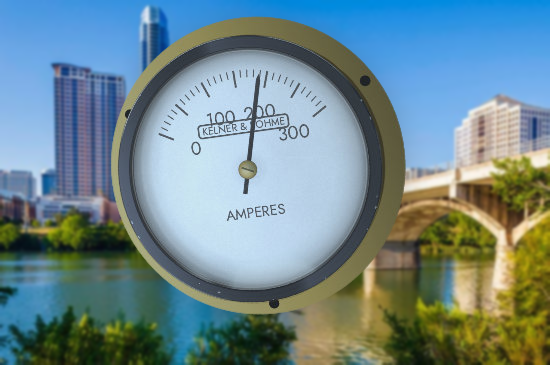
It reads value=190 unit=A
